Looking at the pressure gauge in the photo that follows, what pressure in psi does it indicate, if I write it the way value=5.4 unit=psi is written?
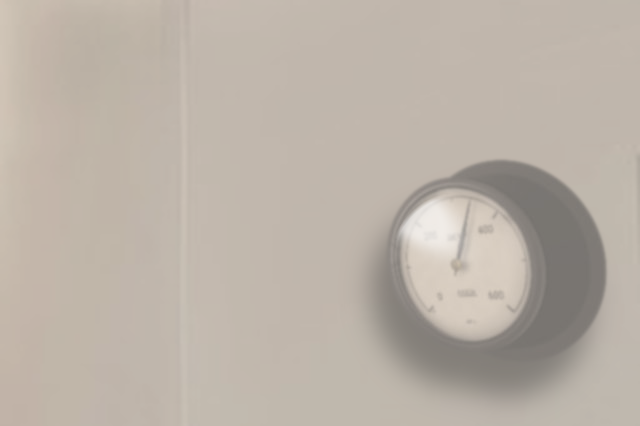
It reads value=350 unit=psi
